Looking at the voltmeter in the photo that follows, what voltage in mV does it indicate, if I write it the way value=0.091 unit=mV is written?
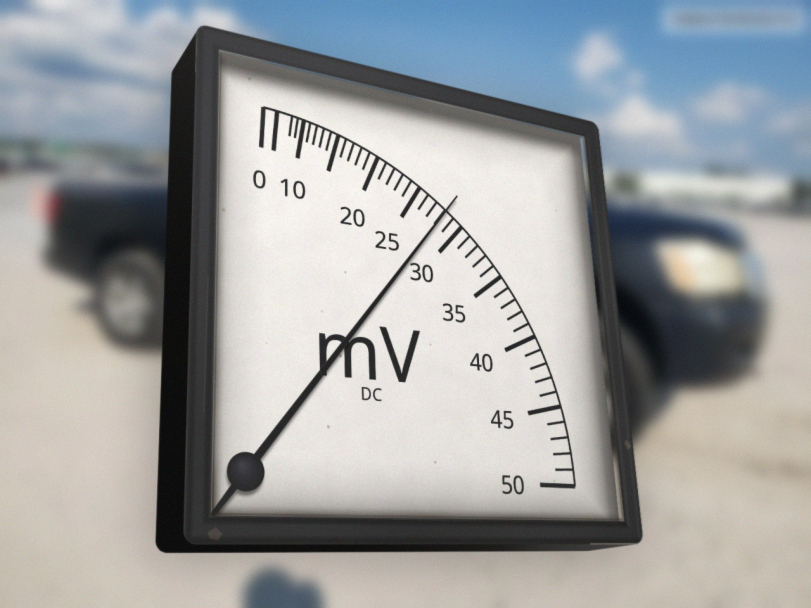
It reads value=28 unit=mV
